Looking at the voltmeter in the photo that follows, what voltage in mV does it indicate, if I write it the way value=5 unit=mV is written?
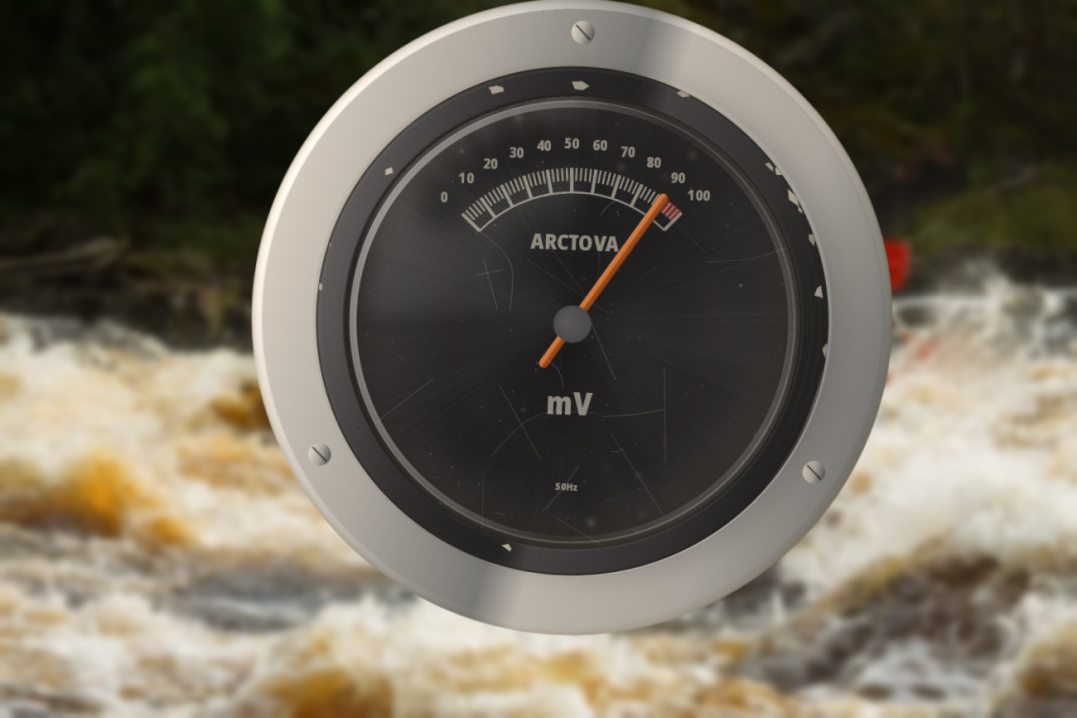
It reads value=90 unit=mV
